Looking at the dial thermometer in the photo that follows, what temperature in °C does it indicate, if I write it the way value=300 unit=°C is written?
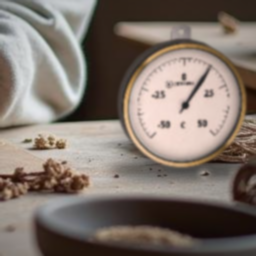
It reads value=12.5 unit=°C
